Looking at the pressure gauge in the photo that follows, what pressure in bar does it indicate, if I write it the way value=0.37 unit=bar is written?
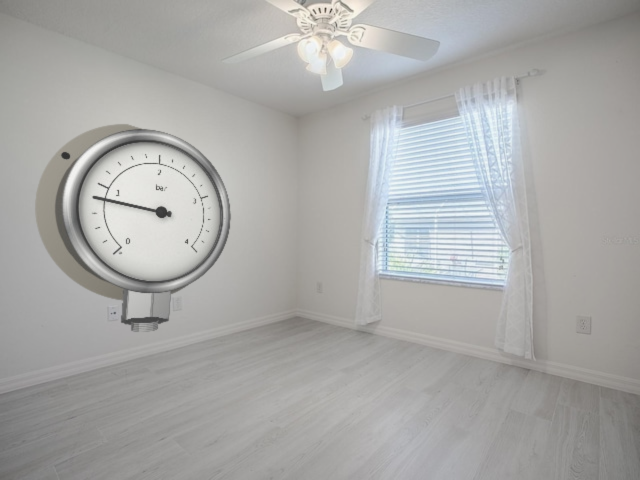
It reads value=0.8 unit=bar
